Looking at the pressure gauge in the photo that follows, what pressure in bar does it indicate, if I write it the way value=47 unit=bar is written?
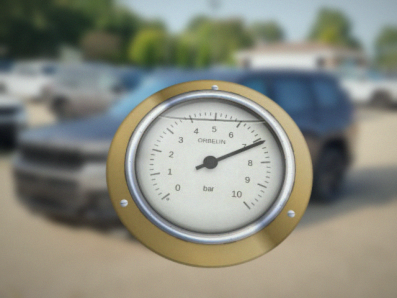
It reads value=7.2 unit=bar
